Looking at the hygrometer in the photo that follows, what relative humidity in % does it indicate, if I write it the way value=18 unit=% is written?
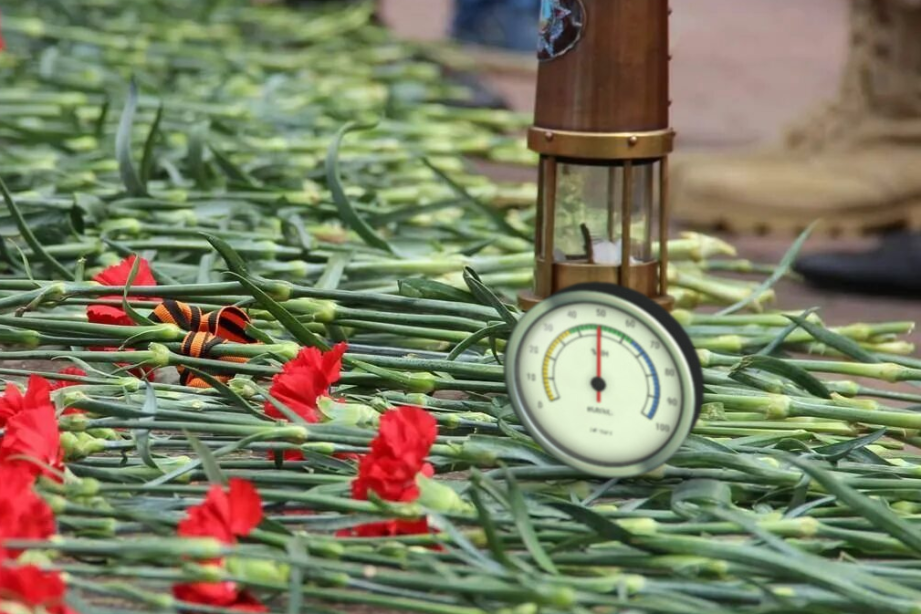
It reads value=50 unit=%
